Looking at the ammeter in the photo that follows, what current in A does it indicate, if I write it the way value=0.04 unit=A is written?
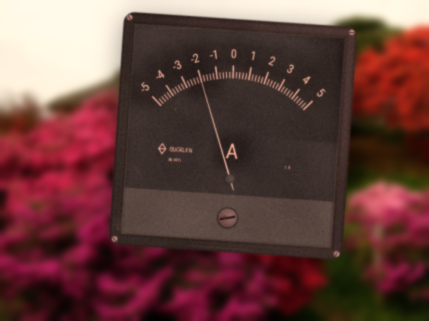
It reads value=-2 unit=A
